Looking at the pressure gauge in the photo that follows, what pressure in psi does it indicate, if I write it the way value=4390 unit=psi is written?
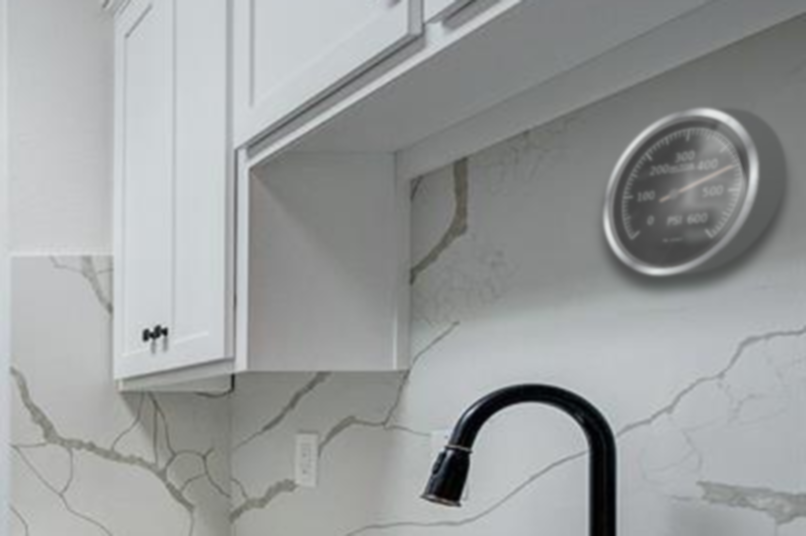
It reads value=450 unit=psi
